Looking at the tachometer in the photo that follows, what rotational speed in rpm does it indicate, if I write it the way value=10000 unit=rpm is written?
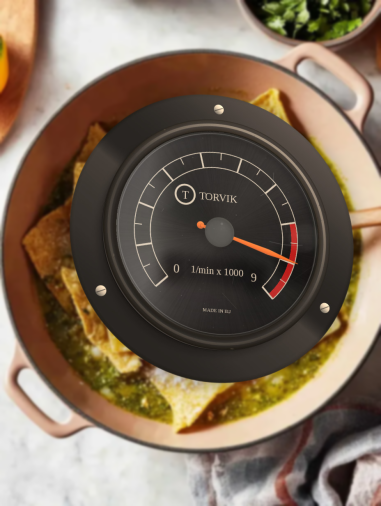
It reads value=8000 unit=rpm
